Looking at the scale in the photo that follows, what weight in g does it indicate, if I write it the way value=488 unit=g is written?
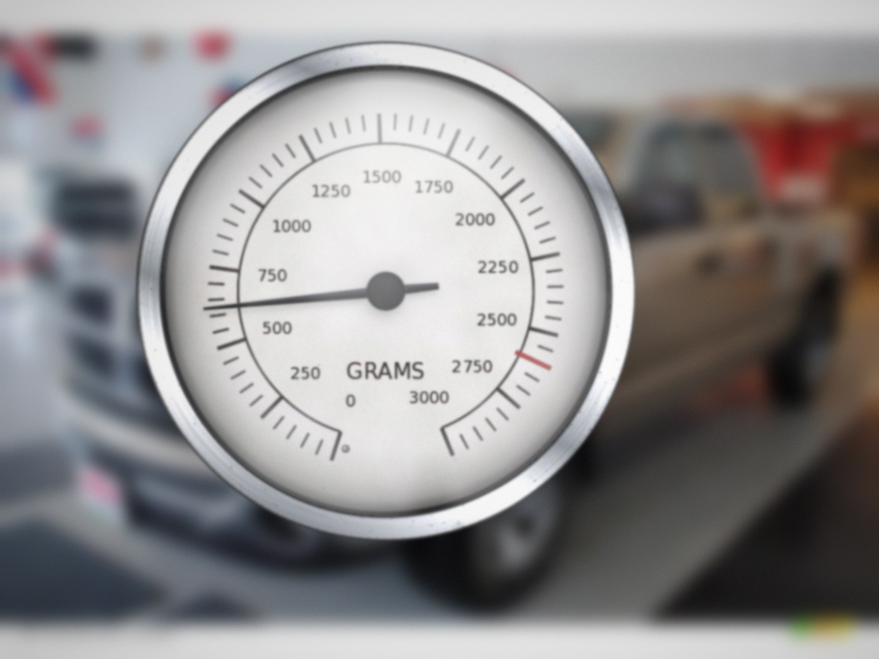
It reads value=625 unit=g
